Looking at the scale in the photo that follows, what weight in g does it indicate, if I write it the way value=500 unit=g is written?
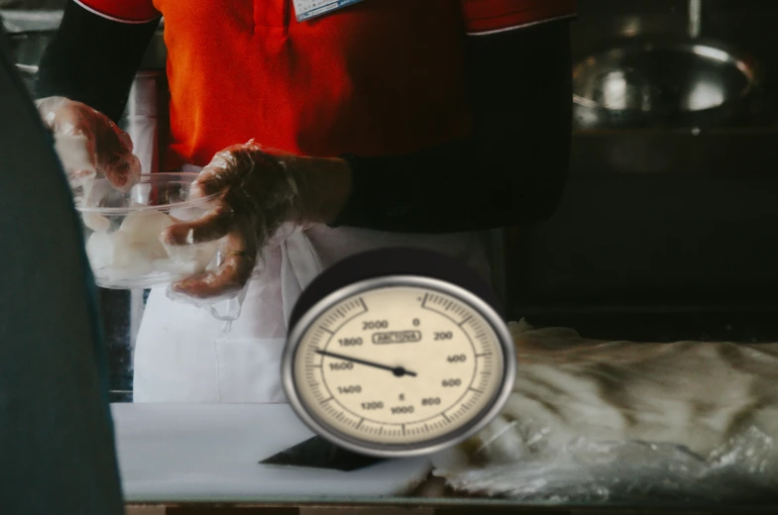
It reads value=1700 unit=g
